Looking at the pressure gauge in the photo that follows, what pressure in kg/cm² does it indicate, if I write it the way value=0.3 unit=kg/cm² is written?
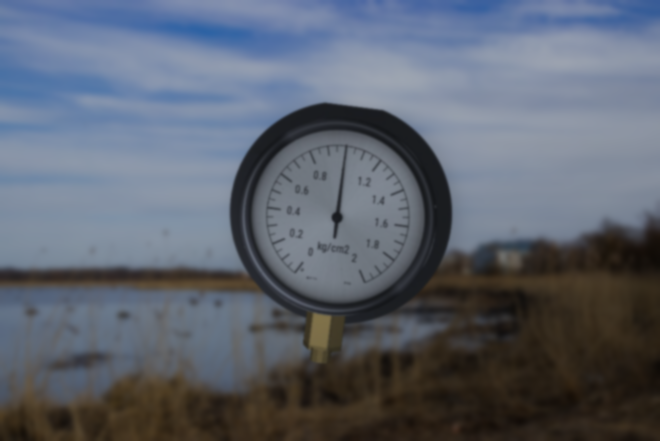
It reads value=1 unit=kg/cm²
